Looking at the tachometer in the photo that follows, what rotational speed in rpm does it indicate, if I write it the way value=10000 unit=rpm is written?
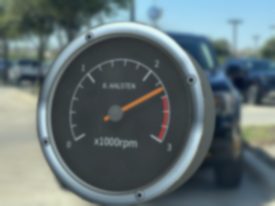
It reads value=2300 unit=rpm
